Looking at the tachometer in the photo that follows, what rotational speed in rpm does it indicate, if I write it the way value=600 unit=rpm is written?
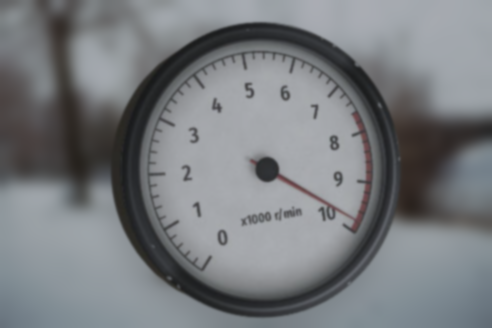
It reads value=9800 unit=rpm
